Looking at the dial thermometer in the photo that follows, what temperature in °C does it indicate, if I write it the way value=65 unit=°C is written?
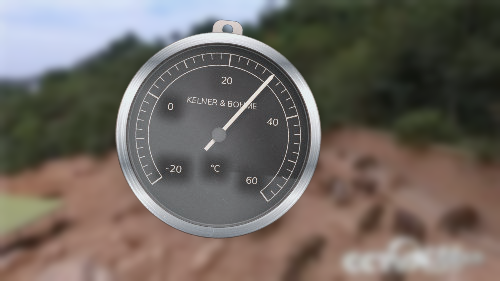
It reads value=30 unit=°C
